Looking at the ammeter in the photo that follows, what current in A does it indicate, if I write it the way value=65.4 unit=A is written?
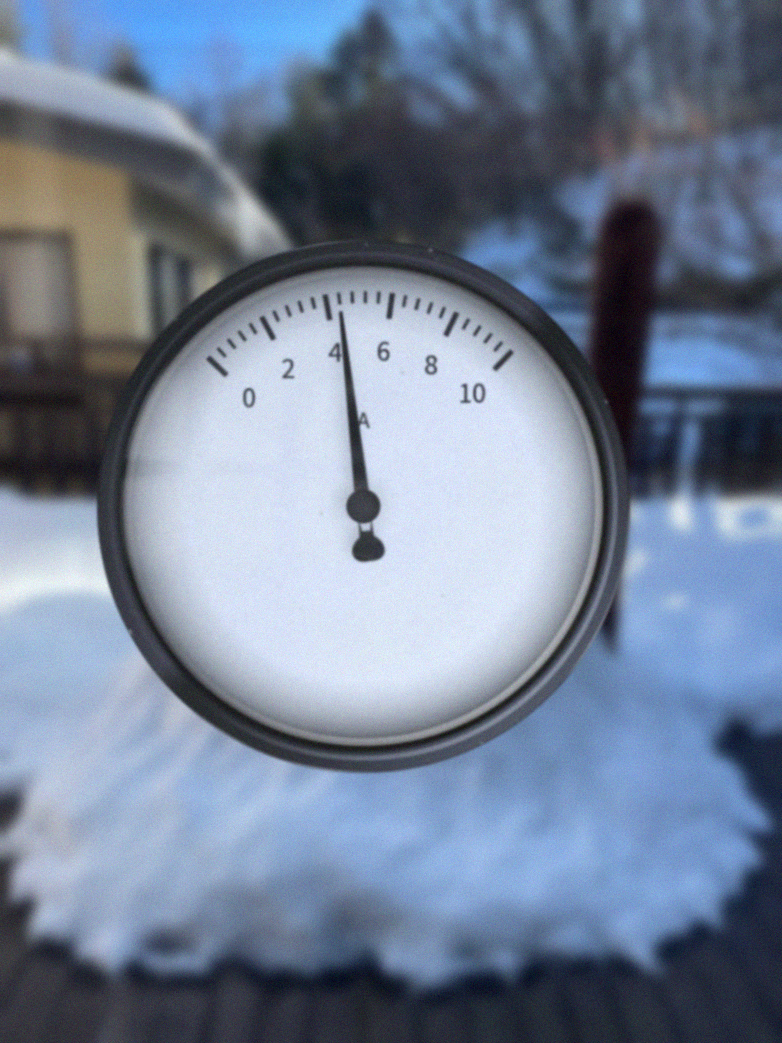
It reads value=4.4 unit=A
